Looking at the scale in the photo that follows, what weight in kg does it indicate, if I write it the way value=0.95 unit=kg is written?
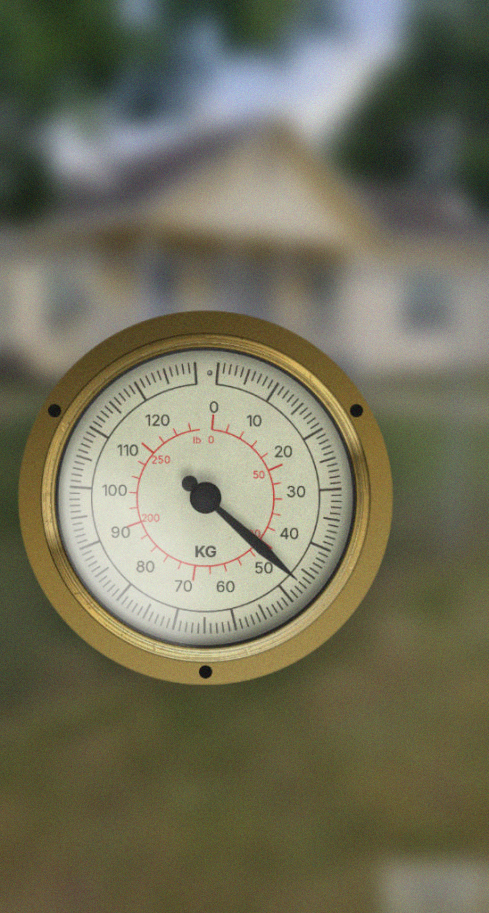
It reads value=47 unit=kg
